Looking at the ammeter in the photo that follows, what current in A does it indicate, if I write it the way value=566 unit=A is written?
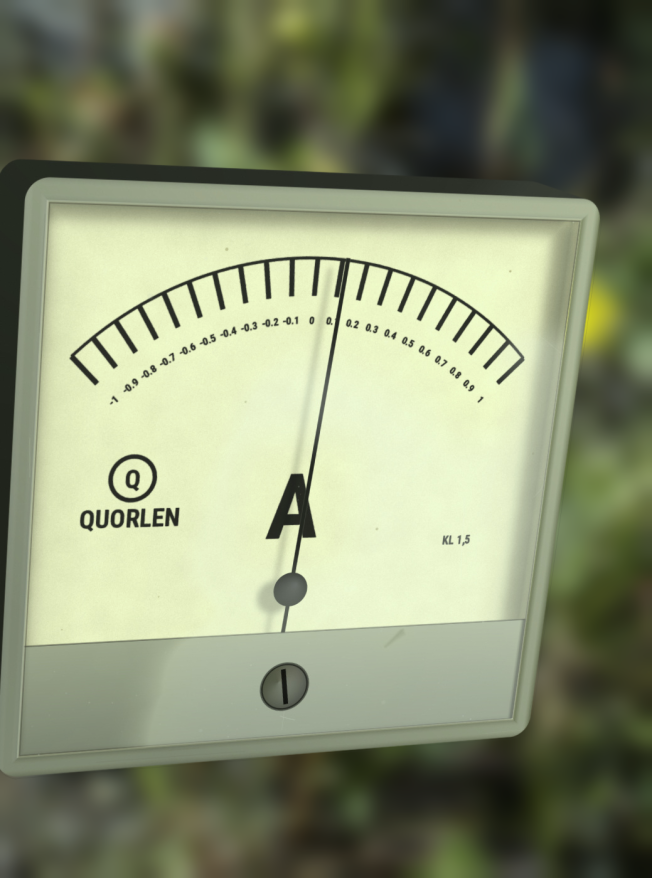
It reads value=0.1 unit=A
